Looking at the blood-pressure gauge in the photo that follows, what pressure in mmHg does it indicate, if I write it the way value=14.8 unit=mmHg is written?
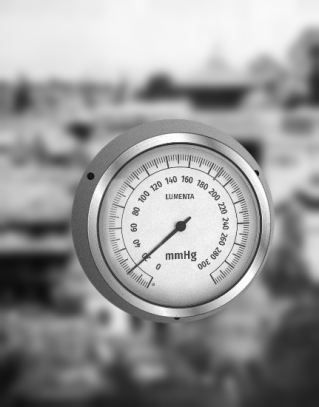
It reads value=20 unit=mmHg
